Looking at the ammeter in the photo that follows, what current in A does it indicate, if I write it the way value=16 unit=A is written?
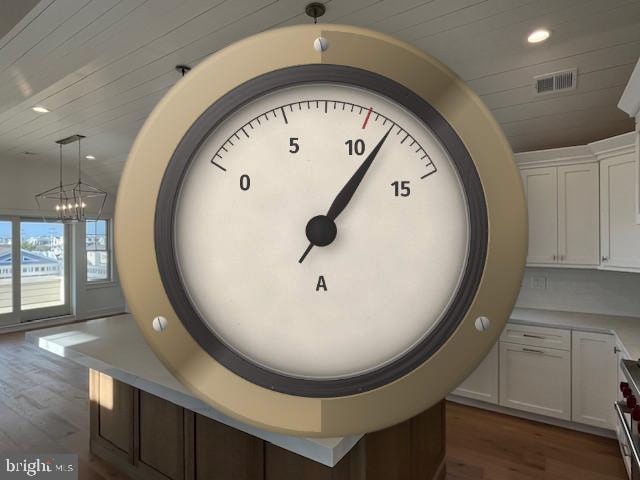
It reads value=11.5 unit=A
